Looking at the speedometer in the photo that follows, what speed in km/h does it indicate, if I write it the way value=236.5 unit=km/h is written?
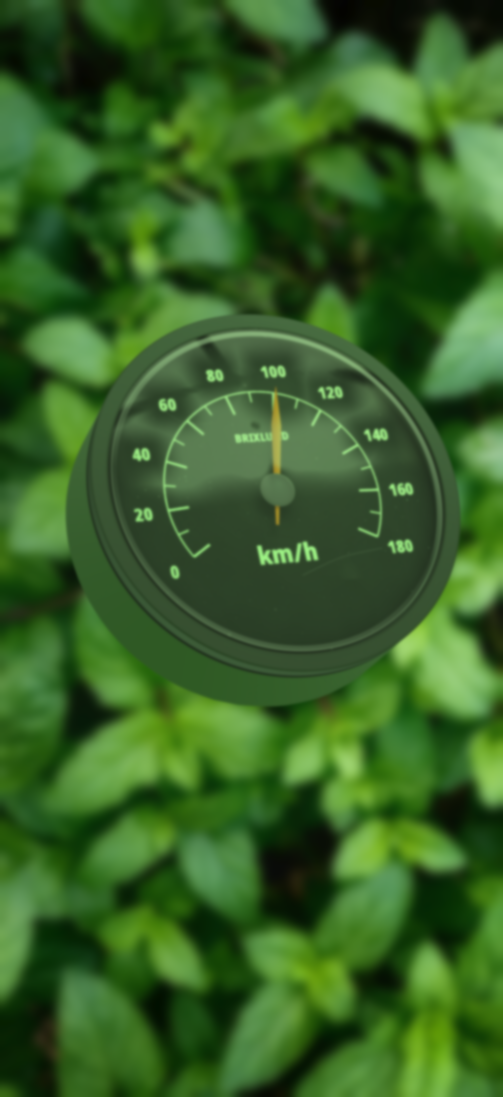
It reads value=100 unit=km/h
